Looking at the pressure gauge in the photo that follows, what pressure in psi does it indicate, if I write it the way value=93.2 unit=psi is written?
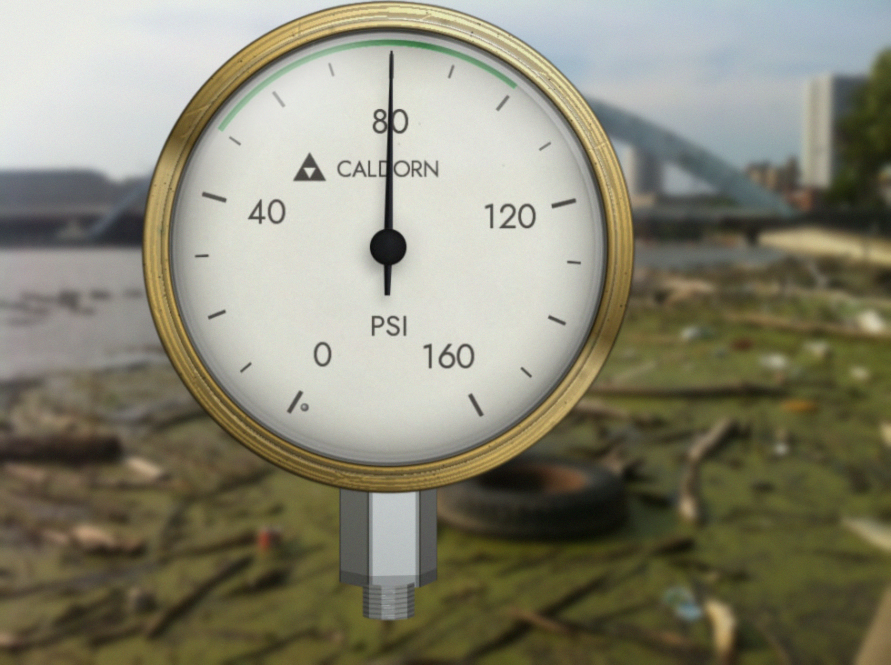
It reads value=80 unit=psi
